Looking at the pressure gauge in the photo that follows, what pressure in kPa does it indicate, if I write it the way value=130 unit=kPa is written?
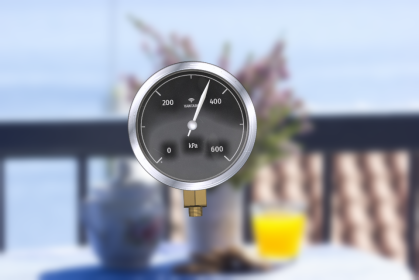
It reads value=350 unit=kPa
